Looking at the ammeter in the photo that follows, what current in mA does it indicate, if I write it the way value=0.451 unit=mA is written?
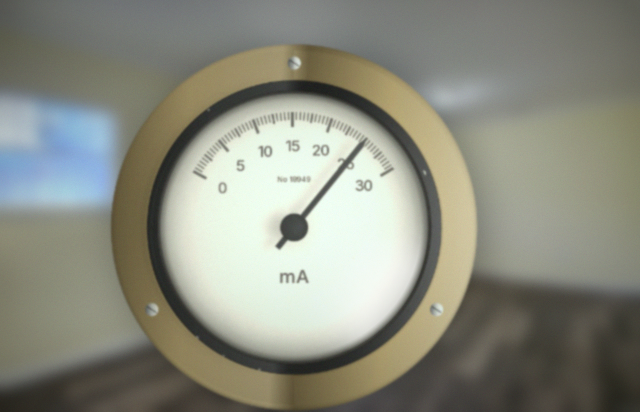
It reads value=25 unit=mA
